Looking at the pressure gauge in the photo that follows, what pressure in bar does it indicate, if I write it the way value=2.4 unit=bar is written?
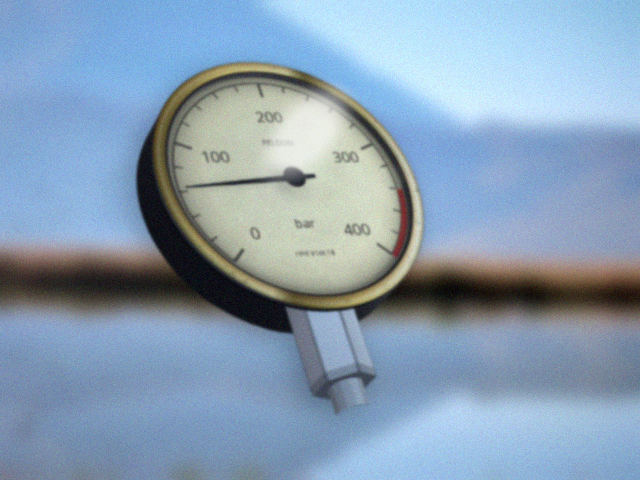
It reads value=60 unit=bar
